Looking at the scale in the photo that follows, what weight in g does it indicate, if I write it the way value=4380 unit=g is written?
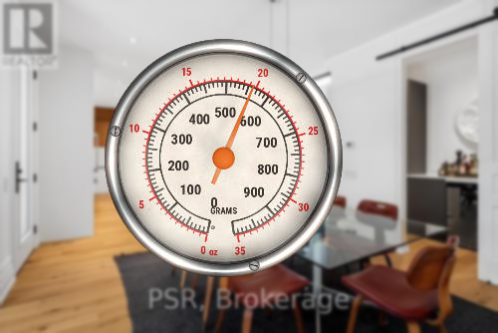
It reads value=560 unit=g
